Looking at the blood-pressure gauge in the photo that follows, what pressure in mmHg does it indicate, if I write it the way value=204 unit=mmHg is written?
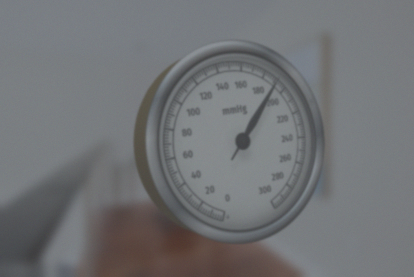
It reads value=190 unit=mmHg
